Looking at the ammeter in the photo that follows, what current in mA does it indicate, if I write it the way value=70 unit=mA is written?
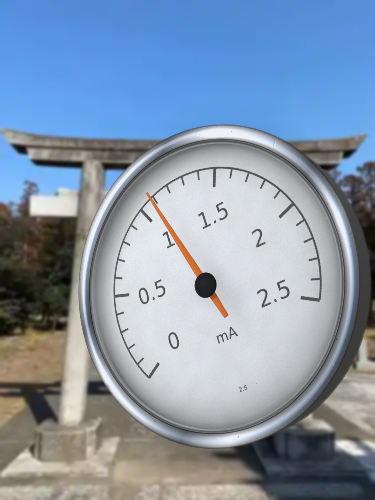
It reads value=1.1 unit=mA
